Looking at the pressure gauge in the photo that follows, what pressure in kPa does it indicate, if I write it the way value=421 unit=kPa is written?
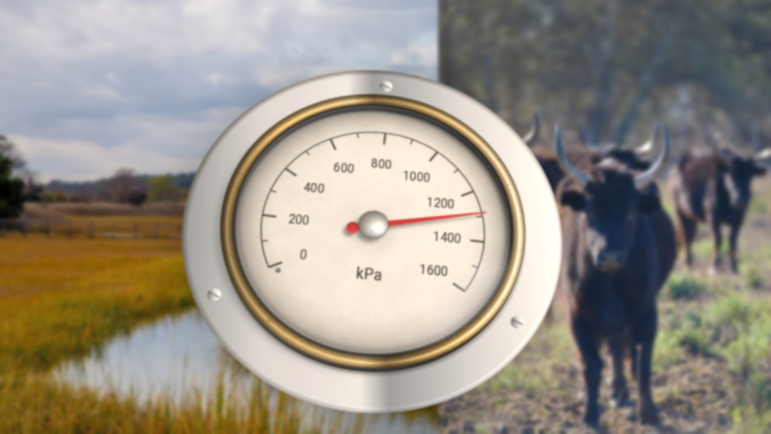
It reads value=1300 unit=kPa
